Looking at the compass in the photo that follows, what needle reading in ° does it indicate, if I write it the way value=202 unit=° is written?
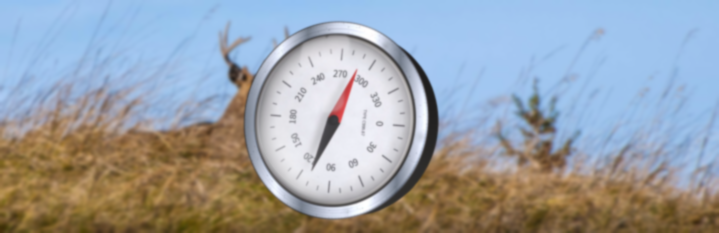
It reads value=290 unit=°
